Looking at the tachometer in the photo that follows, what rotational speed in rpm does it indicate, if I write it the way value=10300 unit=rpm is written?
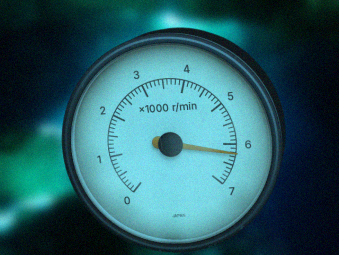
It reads value=6200 unit=rpm
